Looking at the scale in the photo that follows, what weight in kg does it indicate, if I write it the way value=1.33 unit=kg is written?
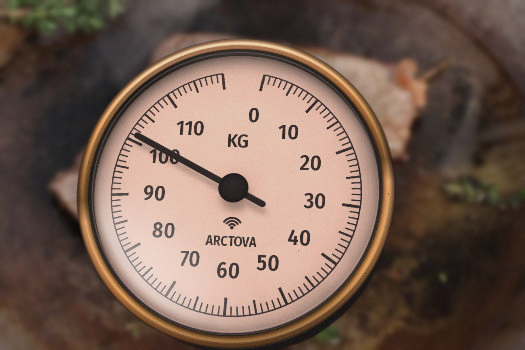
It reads value=101 unit=kg
